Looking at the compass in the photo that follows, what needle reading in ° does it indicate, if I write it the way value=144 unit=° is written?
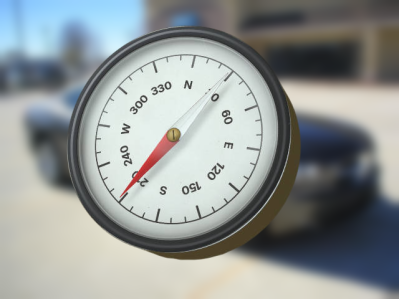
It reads value=210 unit=°
